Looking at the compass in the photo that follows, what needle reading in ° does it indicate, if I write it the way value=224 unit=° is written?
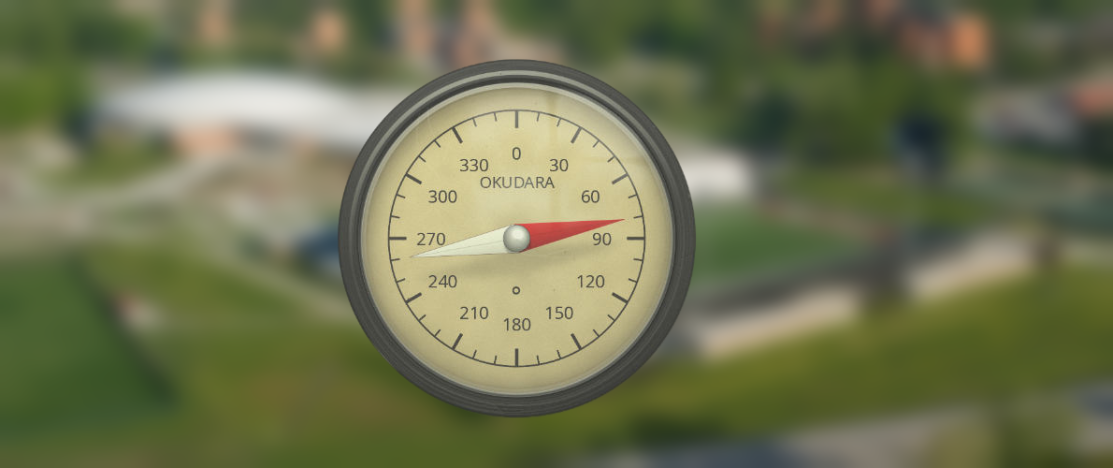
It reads value=80 unit=°
